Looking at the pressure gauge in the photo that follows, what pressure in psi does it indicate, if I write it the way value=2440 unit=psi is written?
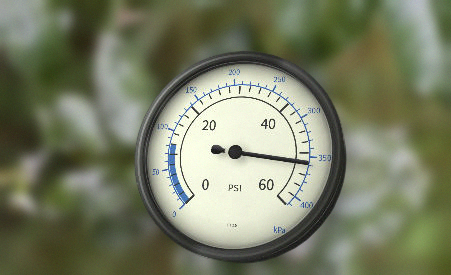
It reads value=52 unit=psi
